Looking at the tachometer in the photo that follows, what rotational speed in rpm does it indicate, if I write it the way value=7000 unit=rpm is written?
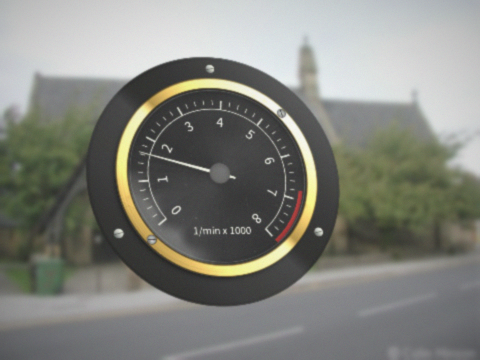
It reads value=1600 unit=rpm
